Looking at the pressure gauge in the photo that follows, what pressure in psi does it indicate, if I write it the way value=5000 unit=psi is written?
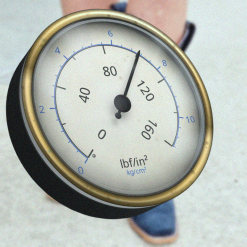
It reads value=100 unit=psi
